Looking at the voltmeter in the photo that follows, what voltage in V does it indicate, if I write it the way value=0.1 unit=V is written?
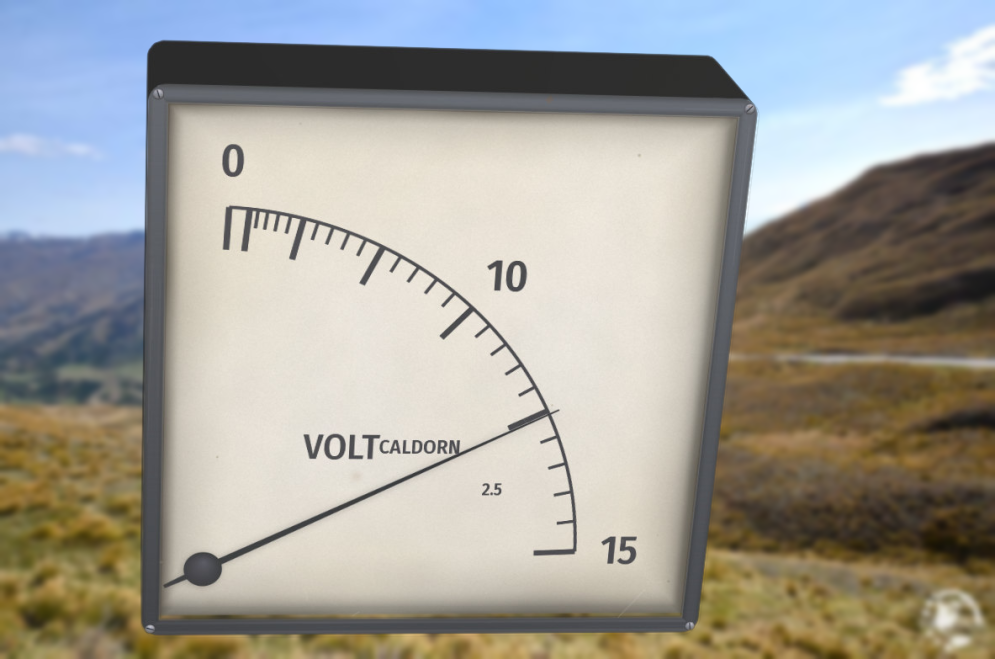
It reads value=12.5 unit=V
